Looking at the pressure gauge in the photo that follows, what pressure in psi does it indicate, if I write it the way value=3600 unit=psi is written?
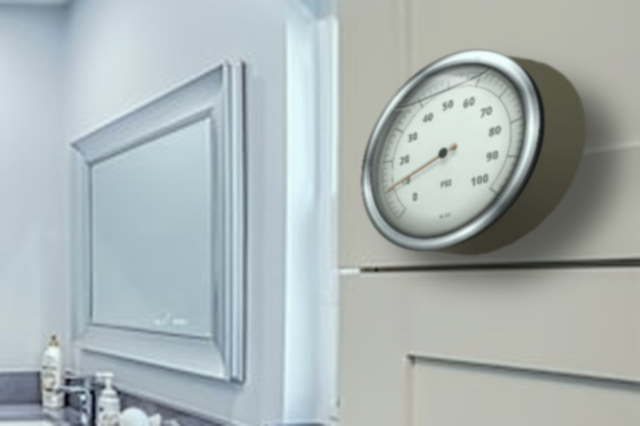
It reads value=10 unit=psi
